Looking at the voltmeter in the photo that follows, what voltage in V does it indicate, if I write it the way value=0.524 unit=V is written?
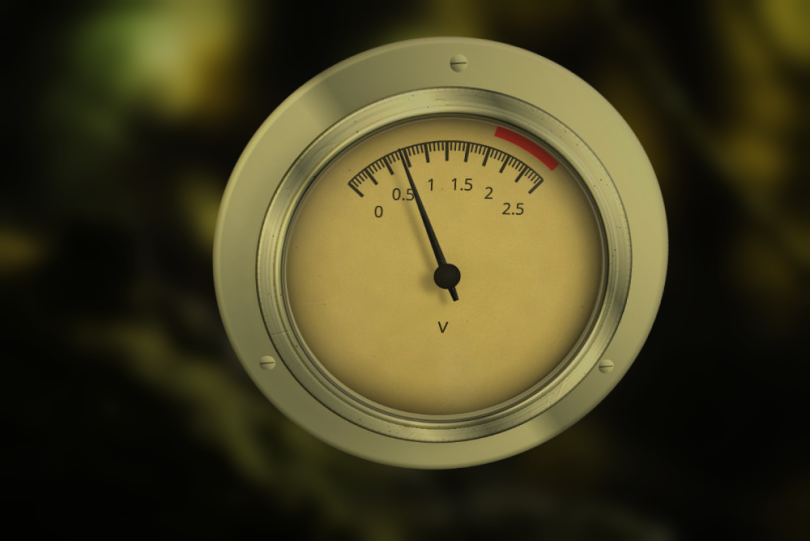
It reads value=0.7 unit=V
